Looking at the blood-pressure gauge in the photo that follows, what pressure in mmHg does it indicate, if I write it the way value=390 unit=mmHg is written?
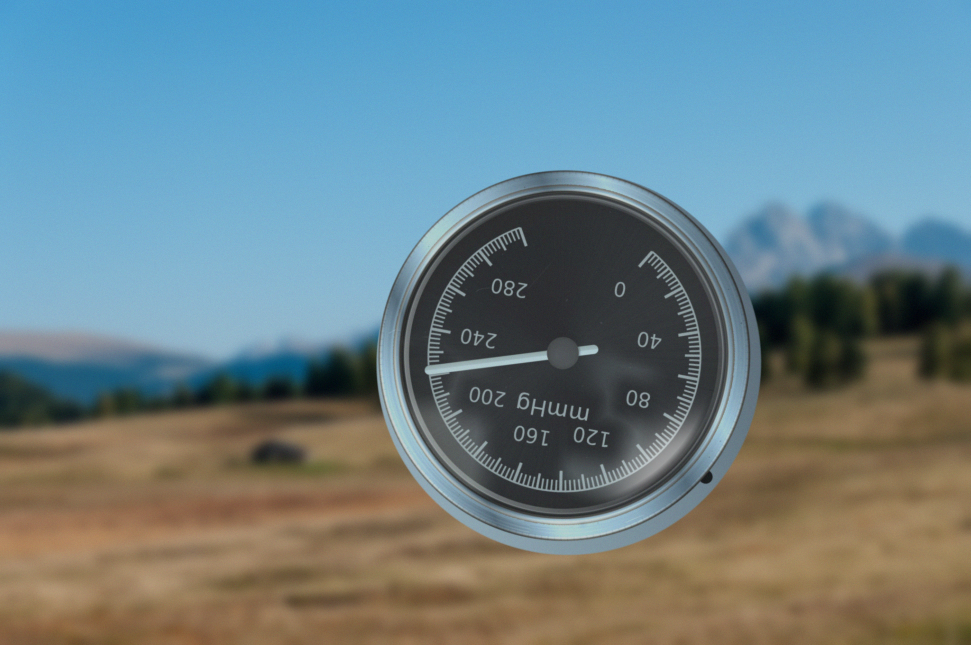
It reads value=222 unit=mmHg
